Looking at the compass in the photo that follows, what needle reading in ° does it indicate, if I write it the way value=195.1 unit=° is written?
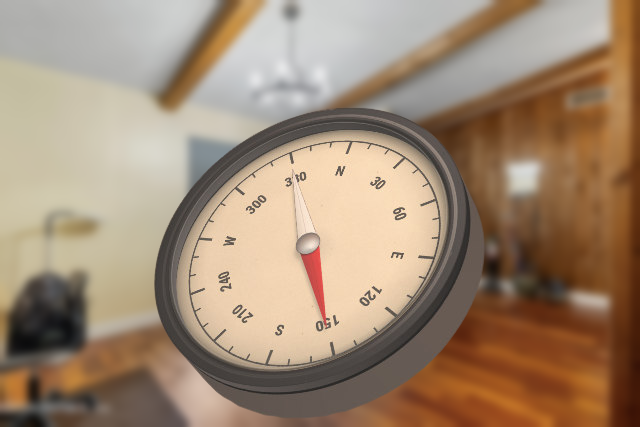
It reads value=150 unit=°
